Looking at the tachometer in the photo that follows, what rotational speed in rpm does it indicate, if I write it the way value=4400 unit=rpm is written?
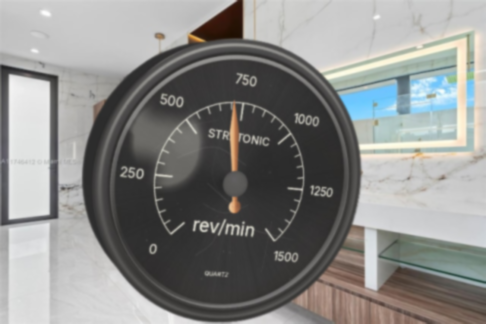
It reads value=700 unit=rpm
